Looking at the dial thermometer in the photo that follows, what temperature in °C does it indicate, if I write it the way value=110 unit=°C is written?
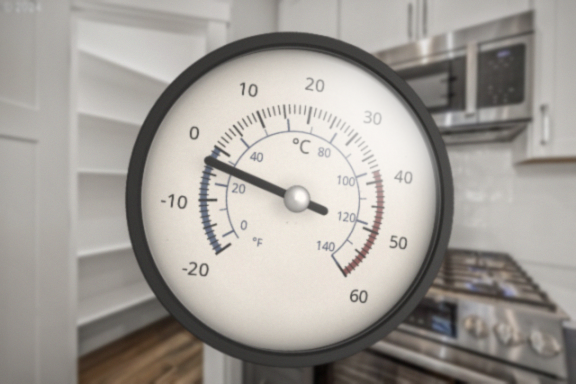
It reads value=-3 unit=°C
